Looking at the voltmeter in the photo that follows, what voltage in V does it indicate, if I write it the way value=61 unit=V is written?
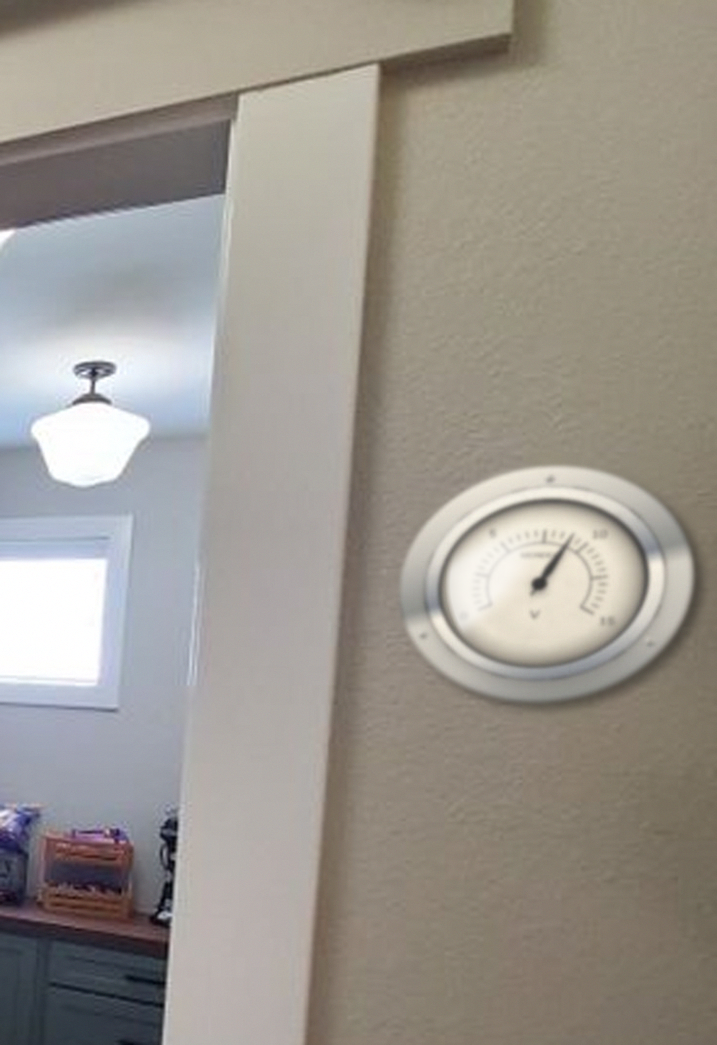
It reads value=9 unit=V
